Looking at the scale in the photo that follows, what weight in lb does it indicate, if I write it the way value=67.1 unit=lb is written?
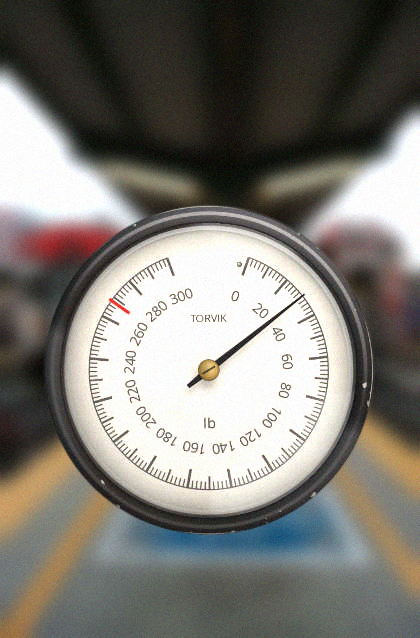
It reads value=30 unit=lb
